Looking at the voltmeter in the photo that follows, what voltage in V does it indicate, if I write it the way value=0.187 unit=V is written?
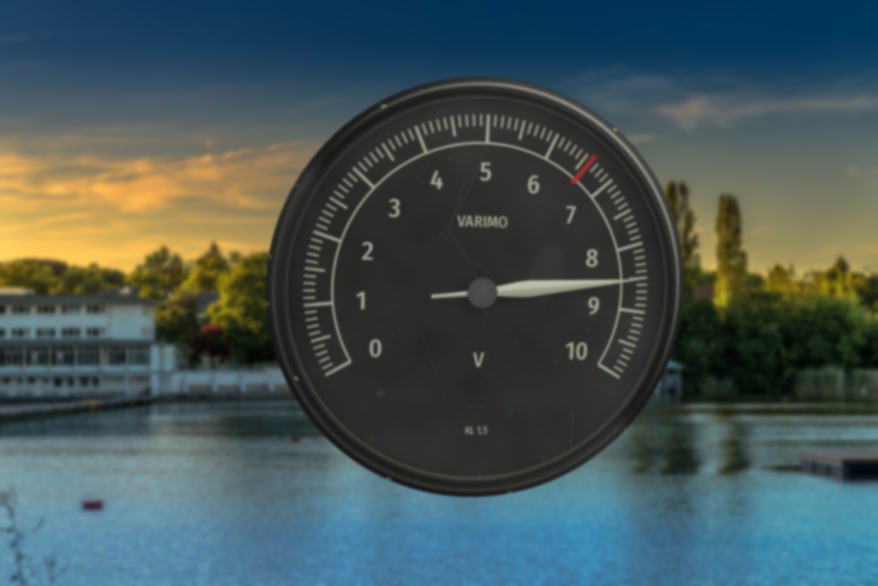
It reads value=8.5 unit=V
